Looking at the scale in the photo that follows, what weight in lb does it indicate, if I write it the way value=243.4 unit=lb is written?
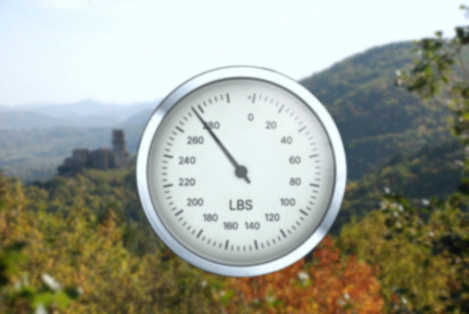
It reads value=276 unit=lb
